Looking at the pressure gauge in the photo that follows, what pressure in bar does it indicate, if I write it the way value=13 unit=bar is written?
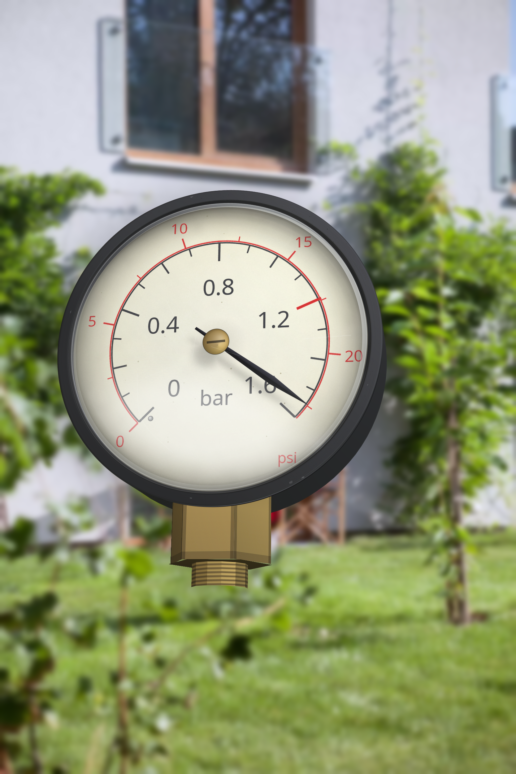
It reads value=1.55 unit=bar
